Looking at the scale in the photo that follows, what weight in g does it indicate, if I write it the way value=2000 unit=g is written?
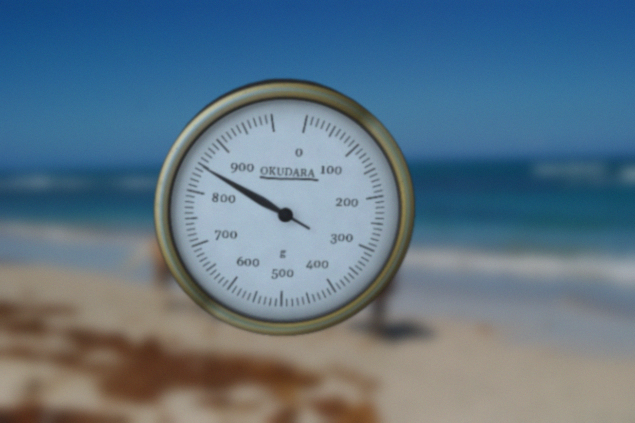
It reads value=850 unit=g
